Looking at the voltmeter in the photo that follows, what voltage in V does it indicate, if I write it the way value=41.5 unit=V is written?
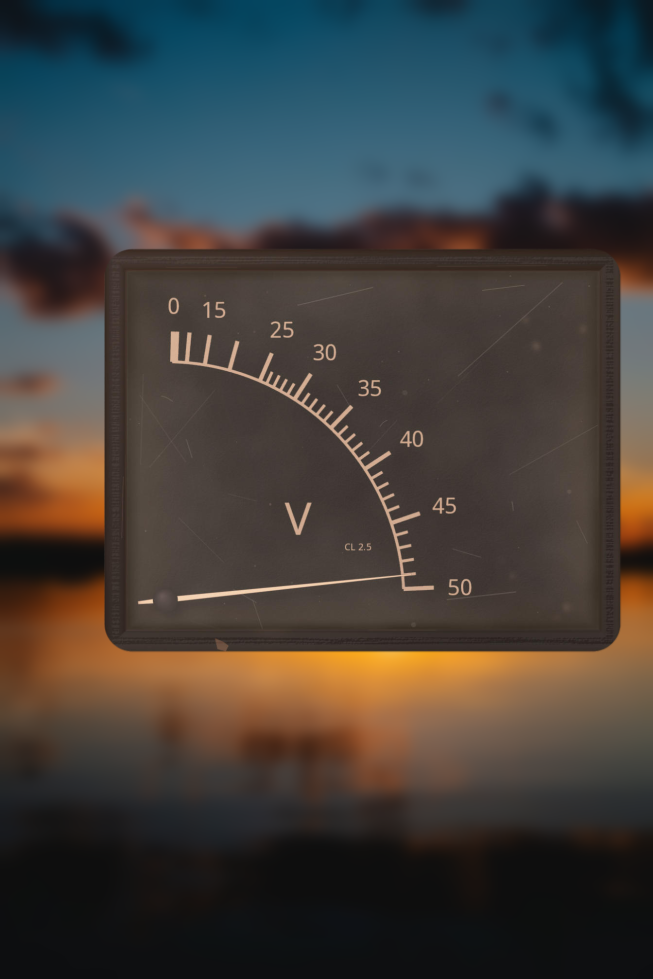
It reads value=49 unit=V
